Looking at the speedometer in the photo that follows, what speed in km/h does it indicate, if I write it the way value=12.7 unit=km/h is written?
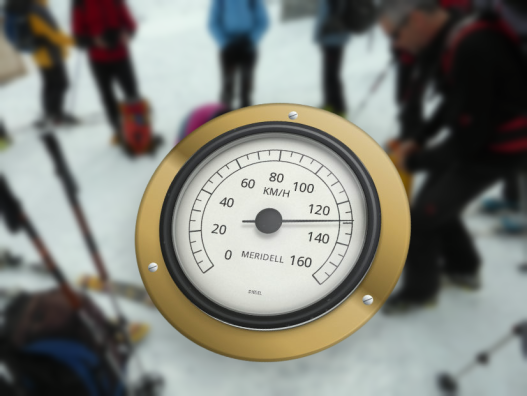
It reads value=130 unit=km/h
